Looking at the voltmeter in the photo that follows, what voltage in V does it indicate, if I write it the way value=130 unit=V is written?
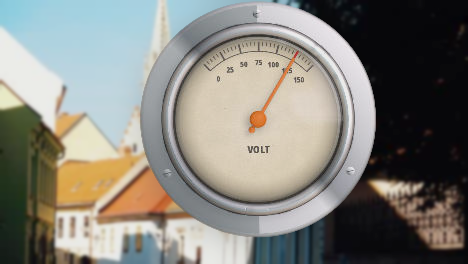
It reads value=125 unit=V
